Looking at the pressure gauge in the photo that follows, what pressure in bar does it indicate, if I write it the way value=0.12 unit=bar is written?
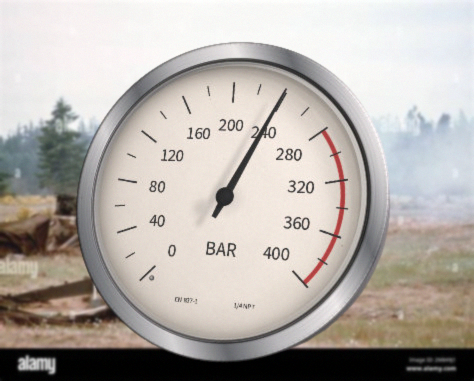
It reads value=240 unit=bar
